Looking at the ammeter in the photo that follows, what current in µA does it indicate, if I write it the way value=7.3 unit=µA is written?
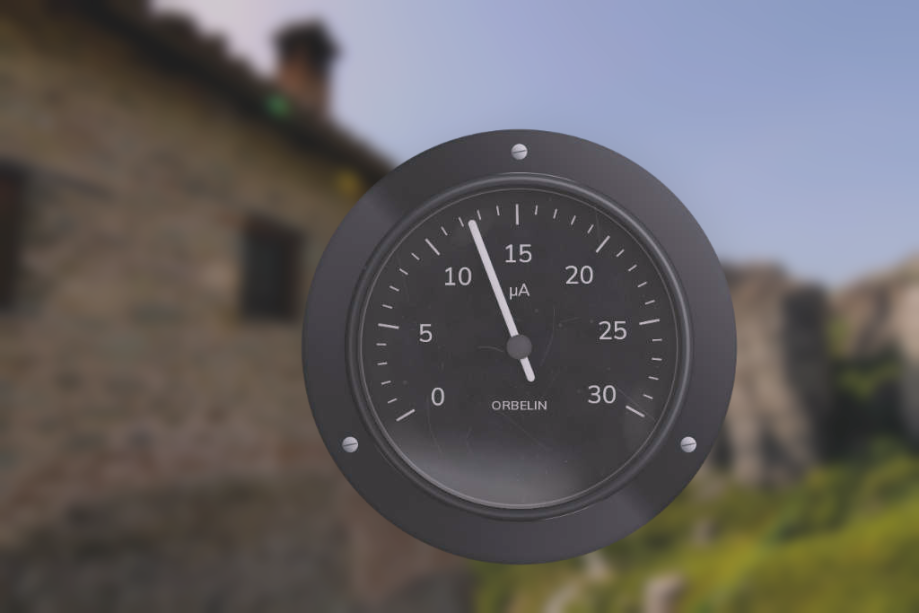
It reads value=12.5 unit=µA
